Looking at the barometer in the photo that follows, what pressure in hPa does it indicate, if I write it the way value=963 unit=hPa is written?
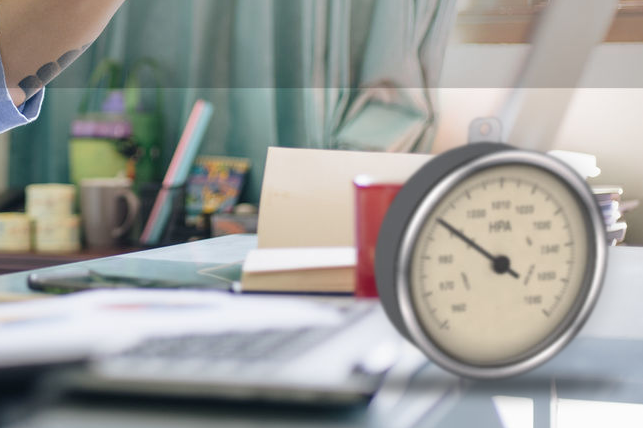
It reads value=990 unit=hPa
